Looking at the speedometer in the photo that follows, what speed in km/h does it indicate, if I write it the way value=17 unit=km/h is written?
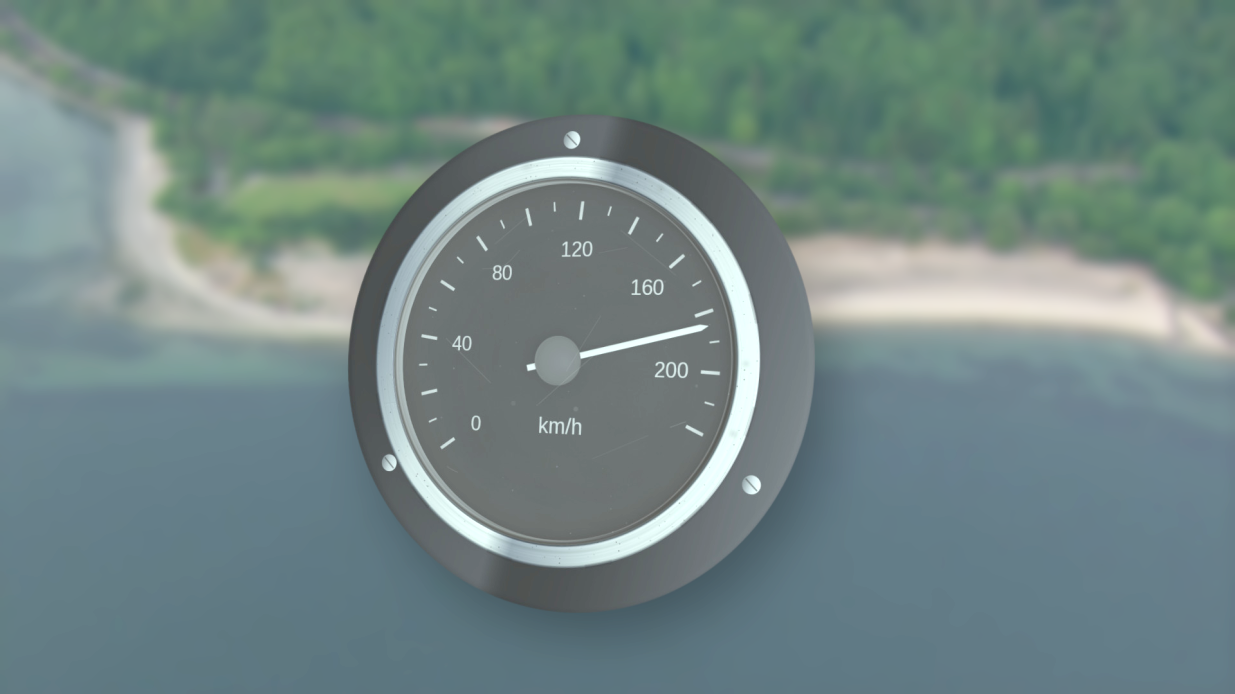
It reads value=185 unit=km/h
